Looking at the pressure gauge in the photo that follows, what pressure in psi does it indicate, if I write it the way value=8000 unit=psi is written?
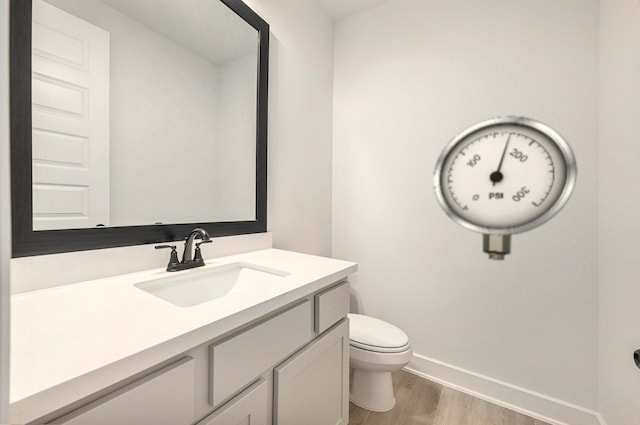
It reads value=170 unit=psi
